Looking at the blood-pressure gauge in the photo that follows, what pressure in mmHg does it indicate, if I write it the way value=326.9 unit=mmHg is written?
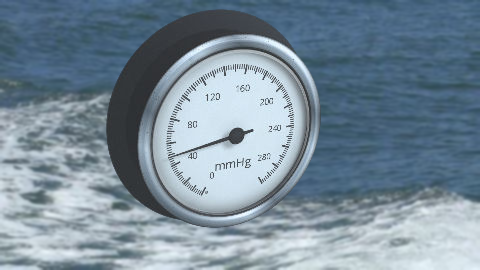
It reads value=50 unit=mmHg
